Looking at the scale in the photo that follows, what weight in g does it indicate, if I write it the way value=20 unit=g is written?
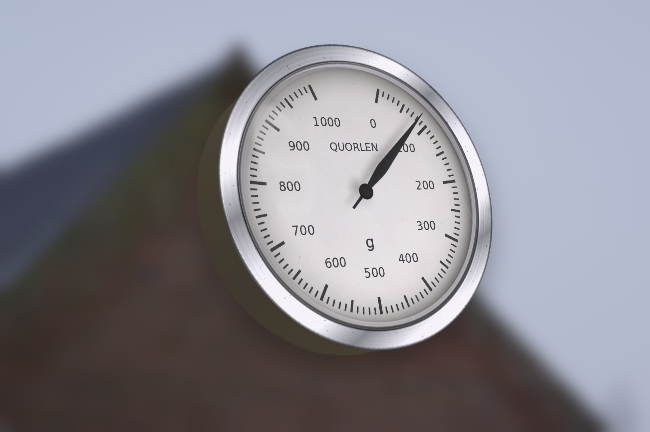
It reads value=80 unit=g
